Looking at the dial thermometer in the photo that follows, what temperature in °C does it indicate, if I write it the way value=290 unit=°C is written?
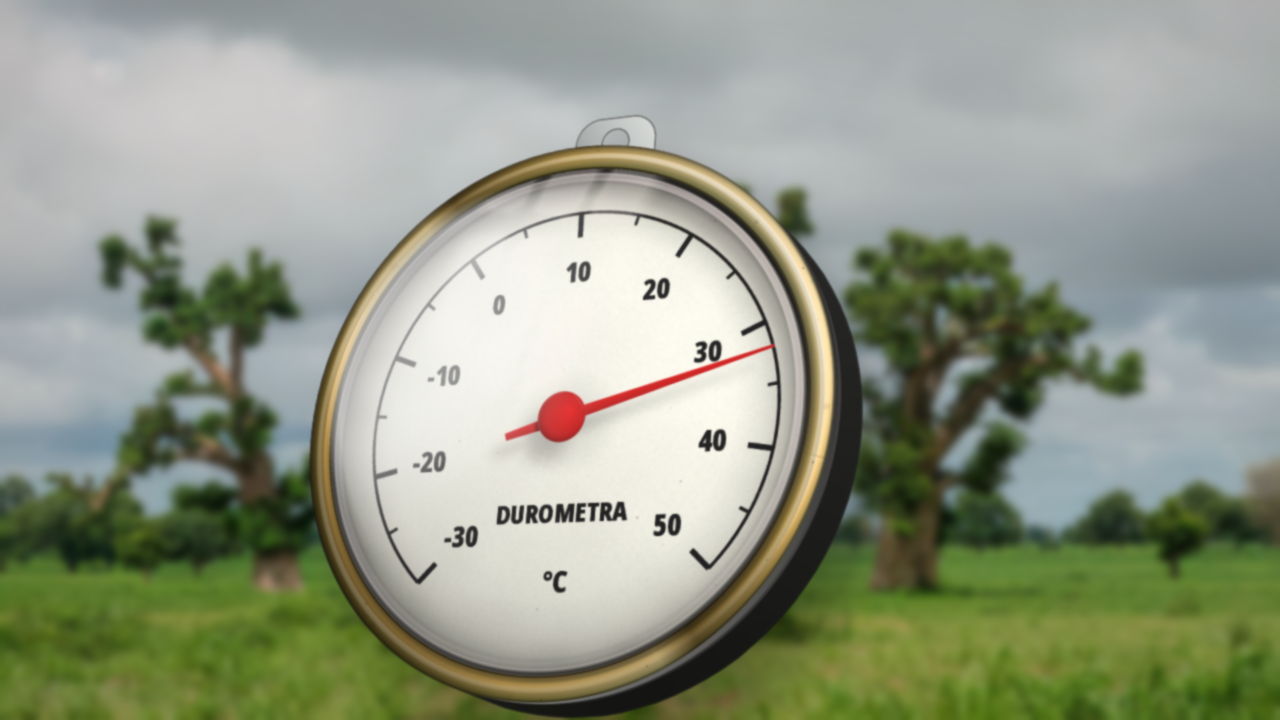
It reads value=32.5 unit=°C
